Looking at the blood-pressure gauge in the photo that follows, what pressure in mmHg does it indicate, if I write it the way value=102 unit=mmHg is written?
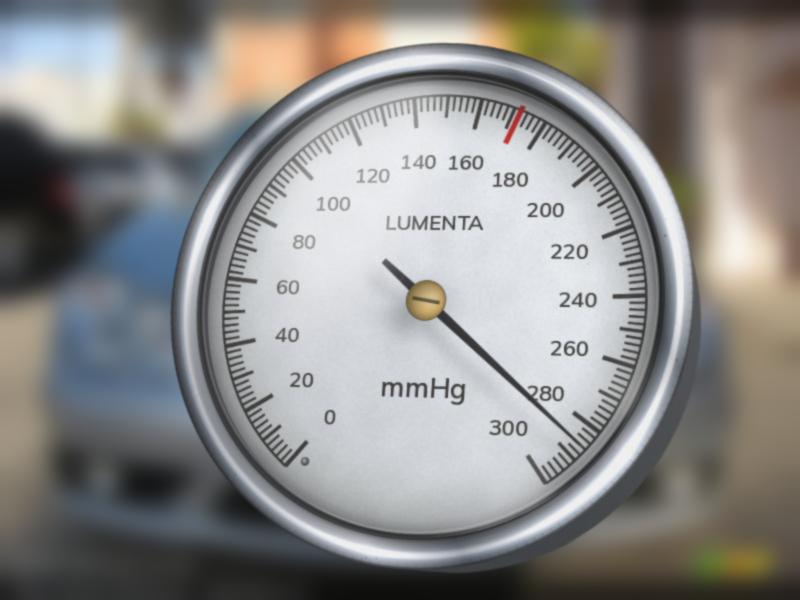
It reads value=286 unit=mmHg
